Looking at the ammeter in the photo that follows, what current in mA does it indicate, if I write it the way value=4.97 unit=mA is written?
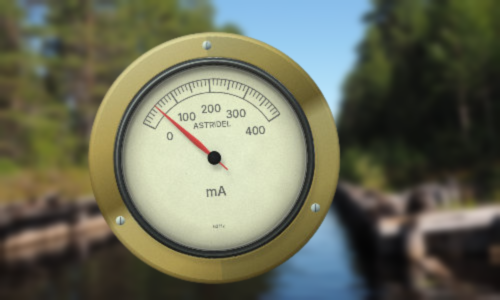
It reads value=50 unit=mA
